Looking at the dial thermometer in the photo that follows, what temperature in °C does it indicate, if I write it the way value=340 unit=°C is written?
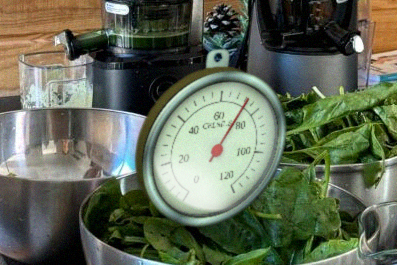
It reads value=72 unit=°C
